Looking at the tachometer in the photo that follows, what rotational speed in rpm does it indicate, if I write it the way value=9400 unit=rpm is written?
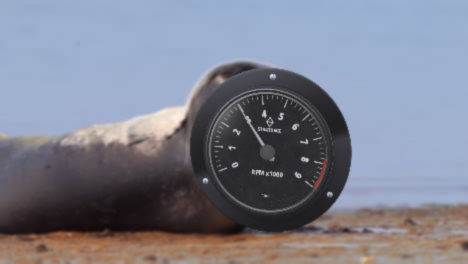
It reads value=3000 unit=rpm
